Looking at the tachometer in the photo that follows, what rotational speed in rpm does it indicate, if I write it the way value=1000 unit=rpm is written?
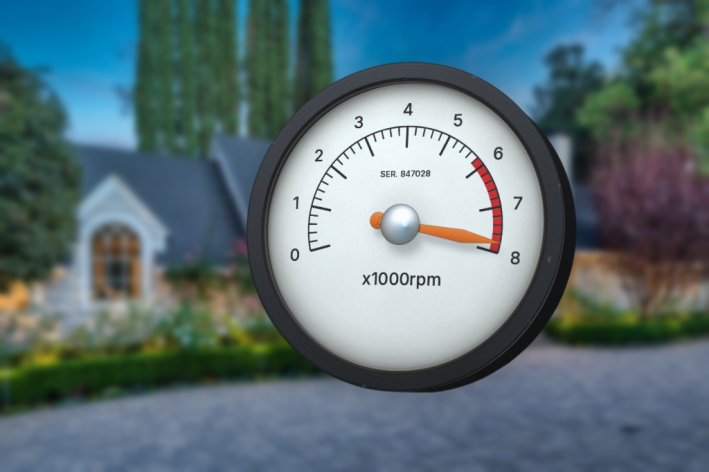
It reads value=7800 unit=rpm
